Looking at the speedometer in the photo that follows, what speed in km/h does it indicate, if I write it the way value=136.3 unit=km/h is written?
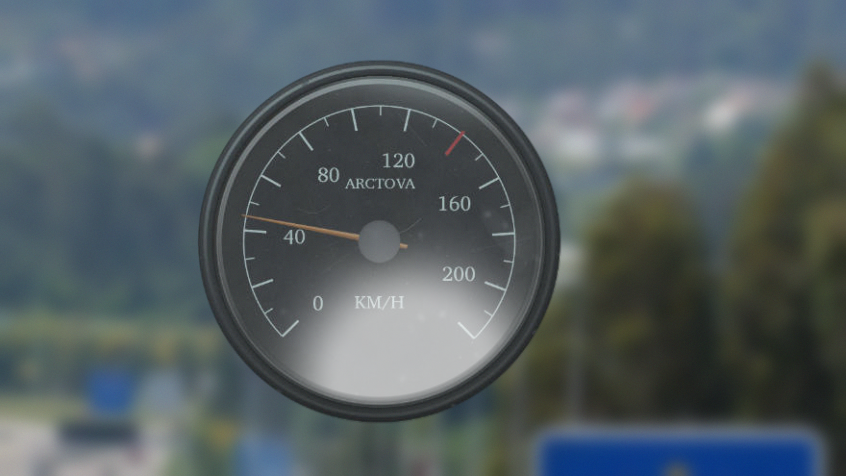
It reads value=45 unit=km/h
